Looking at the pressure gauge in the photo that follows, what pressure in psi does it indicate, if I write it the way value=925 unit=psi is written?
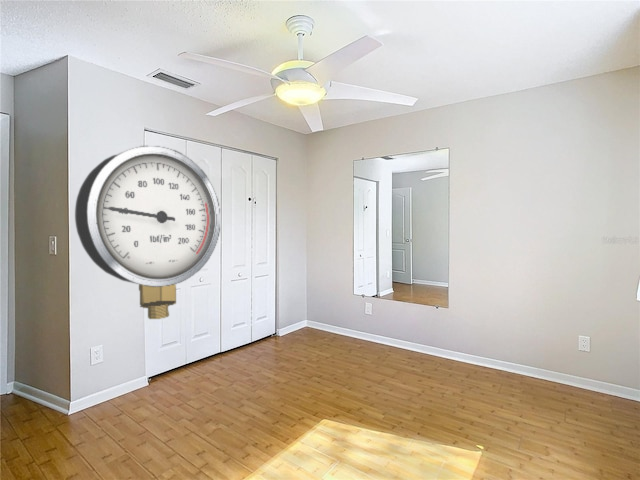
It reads value=40 unit=psi
